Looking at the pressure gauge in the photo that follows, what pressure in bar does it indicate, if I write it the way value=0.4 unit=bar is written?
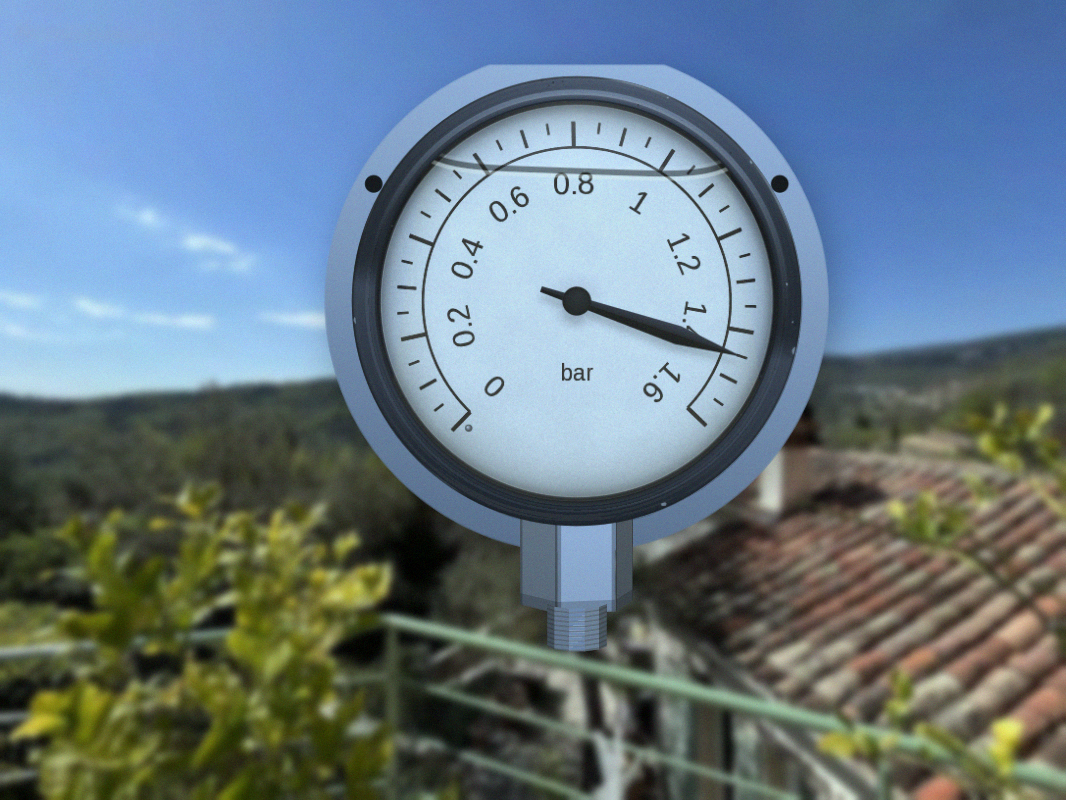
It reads value=1.45 unit=bar
